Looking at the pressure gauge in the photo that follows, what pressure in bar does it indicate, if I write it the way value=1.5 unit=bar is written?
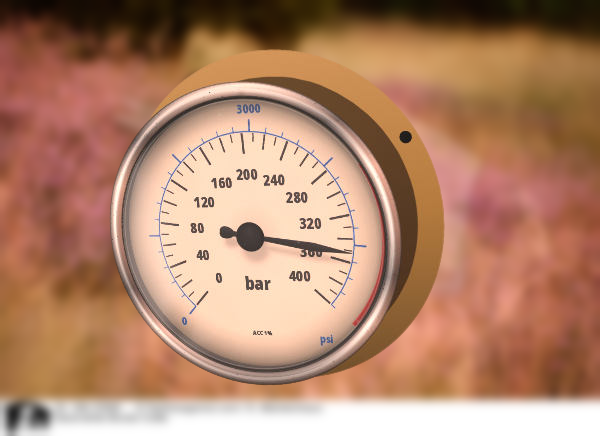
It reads value=350 unit=bar
